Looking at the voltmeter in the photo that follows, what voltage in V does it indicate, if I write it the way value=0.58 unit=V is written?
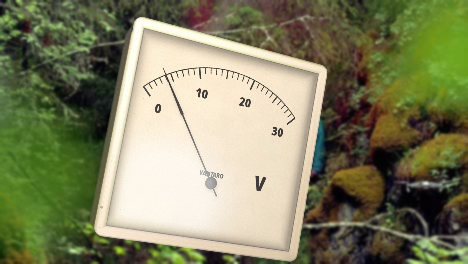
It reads value=4 unit=V
